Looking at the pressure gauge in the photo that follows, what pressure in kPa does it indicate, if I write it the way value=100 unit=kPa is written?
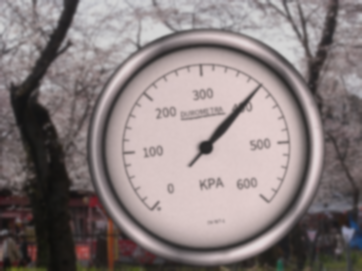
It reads value=400 unit=kPa
